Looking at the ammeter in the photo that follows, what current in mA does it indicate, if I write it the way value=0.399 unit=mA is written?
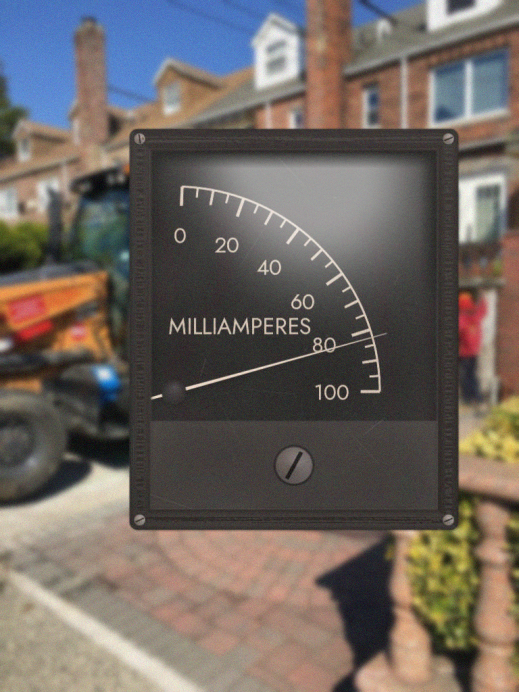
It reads value=82.5 unit=mA
